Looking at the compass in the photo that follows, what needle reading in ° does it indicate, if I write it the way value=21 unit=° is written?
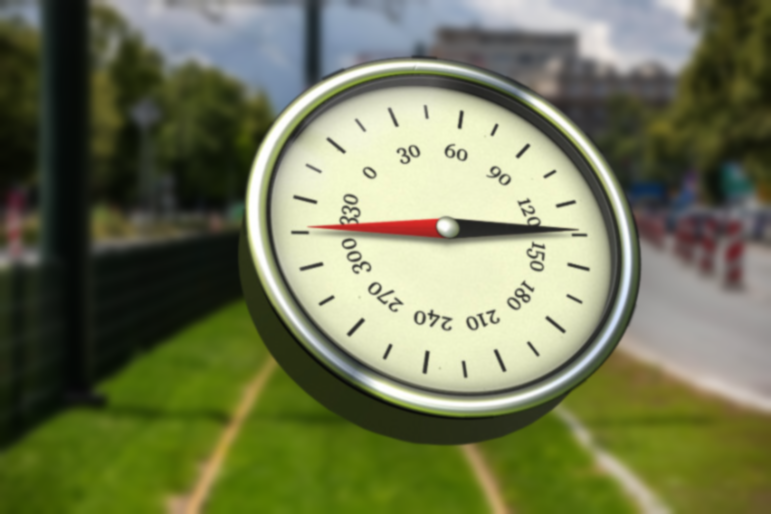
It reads value=315 unit=°
